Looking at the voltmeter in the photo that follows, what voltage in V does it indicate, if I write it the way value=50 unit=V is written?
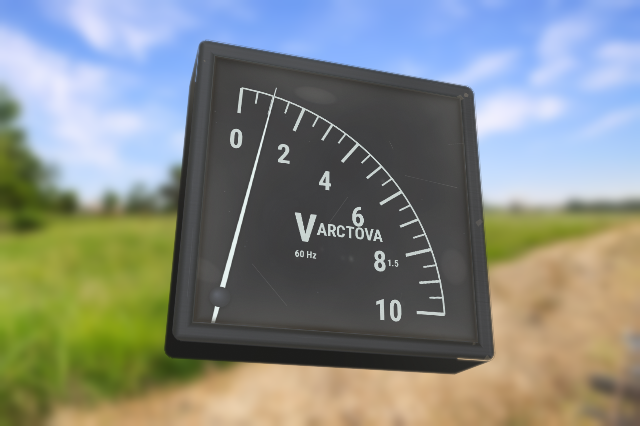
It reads value=1 unit=V
